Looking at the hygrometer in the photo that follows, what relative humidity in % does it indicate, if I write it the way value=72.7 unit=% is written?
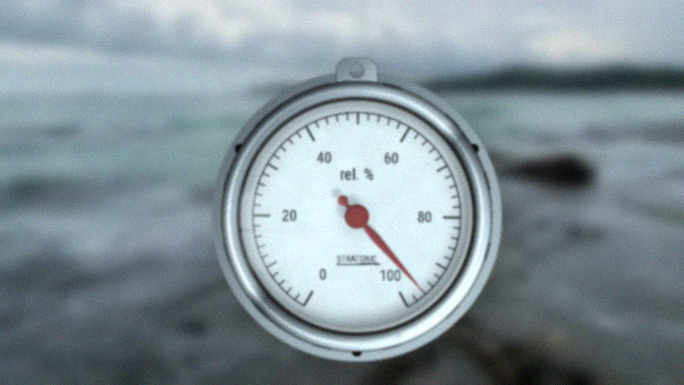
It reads value=96 unit=%
